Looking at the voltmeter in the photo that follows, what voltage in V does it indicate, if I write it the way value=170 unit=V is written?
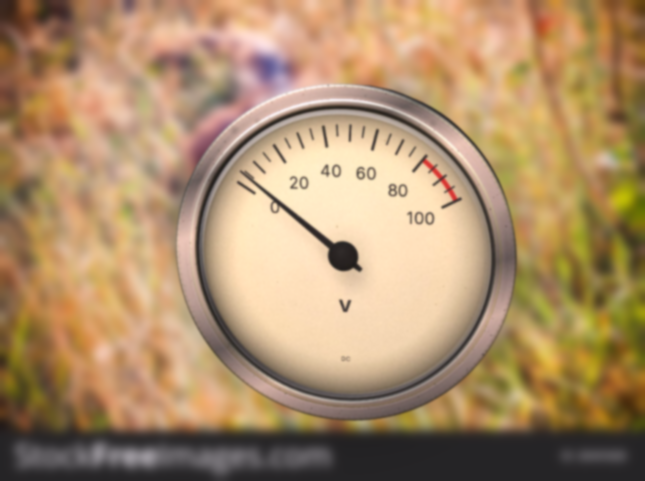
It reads value=5 unit=V
